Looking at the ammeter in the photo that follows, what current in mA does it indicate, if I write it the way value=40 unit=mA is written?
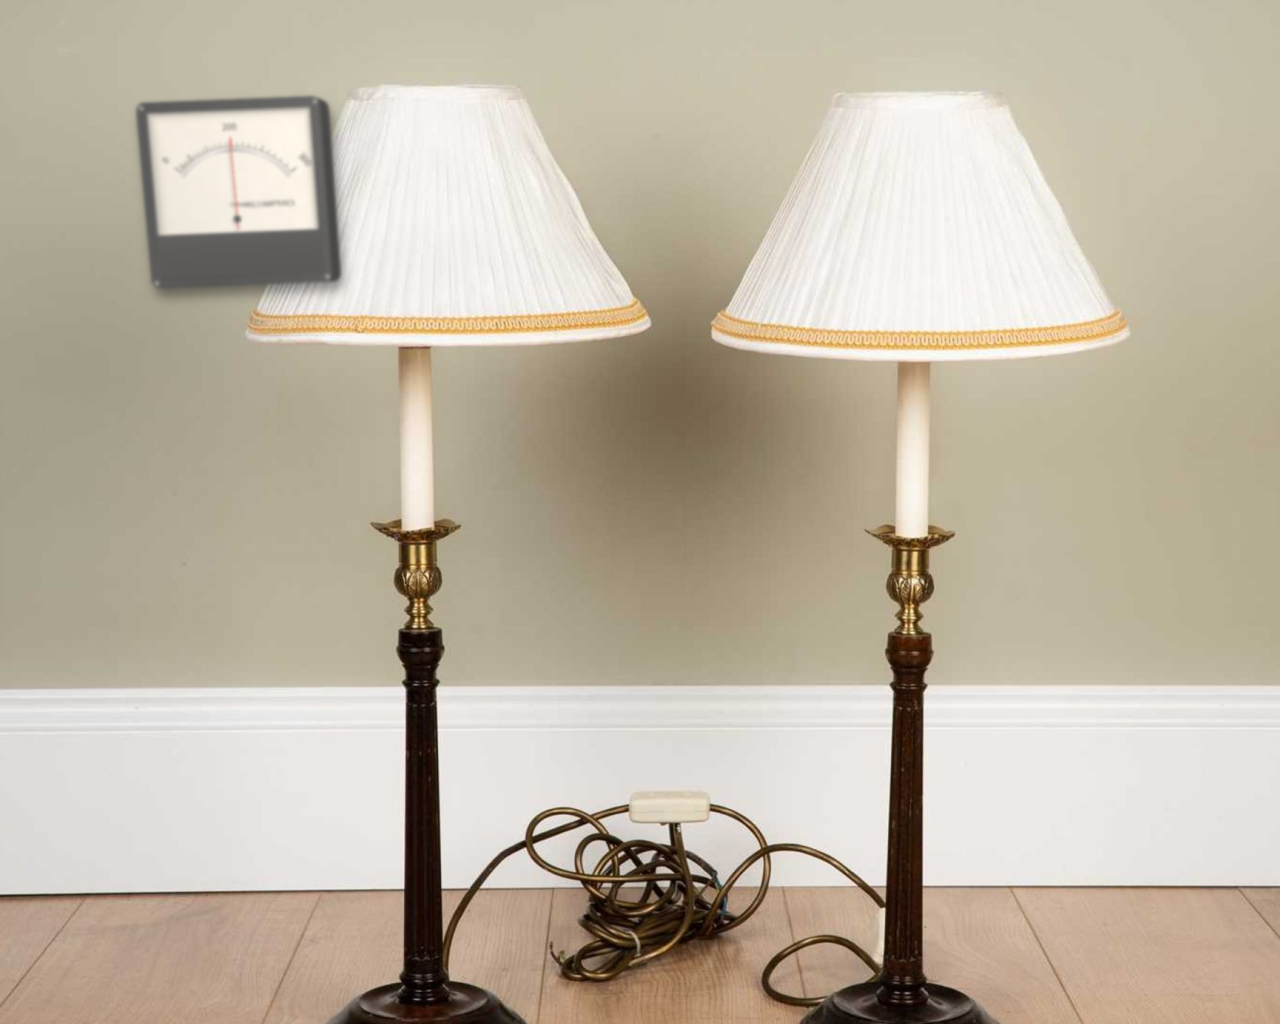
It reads value=200 unit=mA
